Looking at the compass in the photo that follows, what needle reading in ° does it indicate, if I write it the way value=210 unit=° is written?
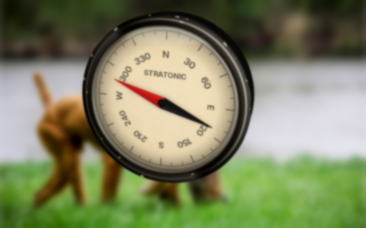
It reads value=290 unit=°
